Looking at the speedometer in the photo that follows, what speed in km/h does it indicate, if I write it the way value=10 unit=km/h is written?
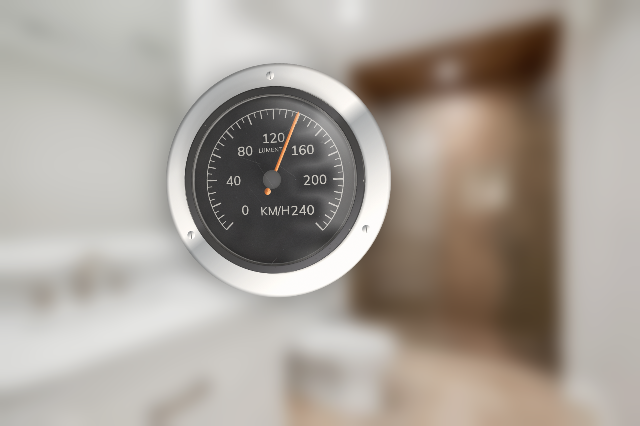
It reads value=140 unit=km/h
